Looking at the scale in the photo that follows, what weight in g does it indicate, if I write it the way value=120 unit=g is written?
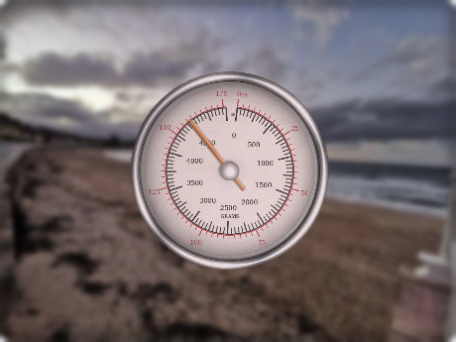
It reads value=4500 unit=g
